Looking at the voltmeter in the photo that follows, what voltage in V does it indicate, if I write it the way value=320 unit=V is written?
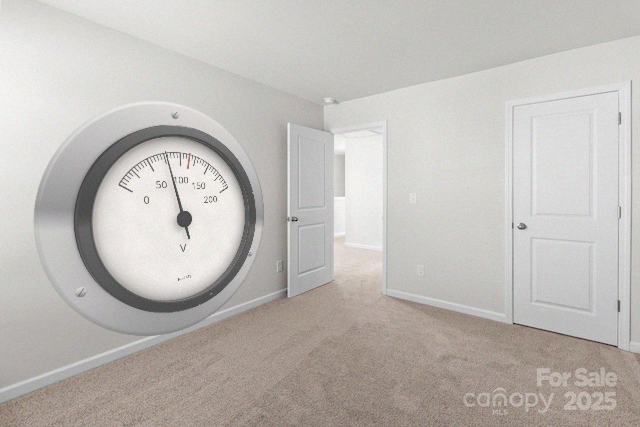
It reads value=75 unit=V
